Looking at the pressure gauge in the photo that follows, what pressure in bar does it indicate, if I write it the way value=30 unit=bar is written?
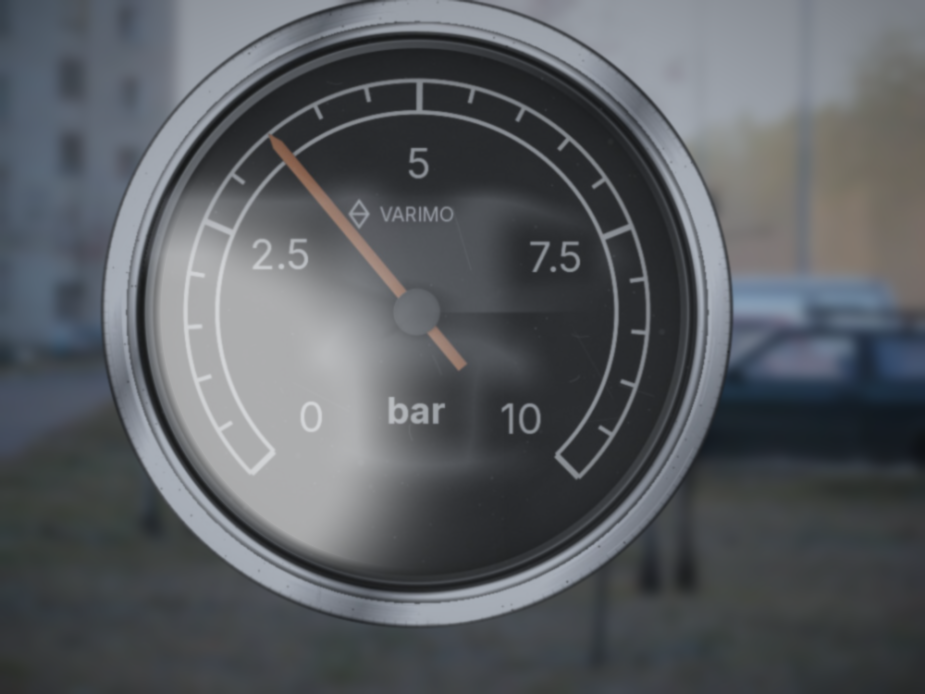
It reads value=3.5 unit=bar
